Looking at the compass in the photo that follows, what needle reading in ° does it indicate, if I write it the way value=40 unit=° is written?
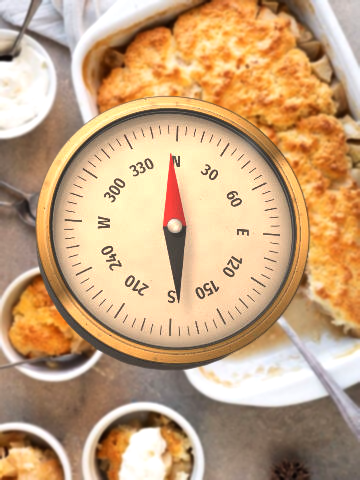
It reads value=355 unit=°
